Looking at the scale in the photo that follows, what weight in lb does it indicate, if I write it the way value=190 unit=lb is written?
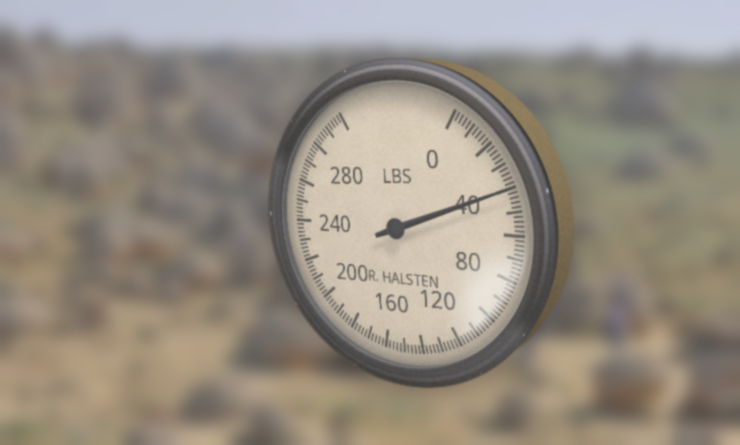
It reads value=40 unit=lb
